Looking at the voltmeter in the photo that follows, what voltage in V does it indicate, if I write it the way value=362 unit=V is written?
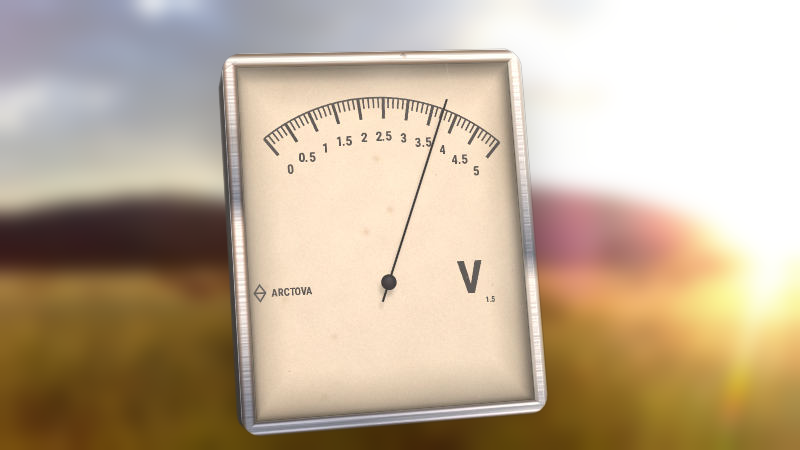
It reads value=3.7 unit=V
